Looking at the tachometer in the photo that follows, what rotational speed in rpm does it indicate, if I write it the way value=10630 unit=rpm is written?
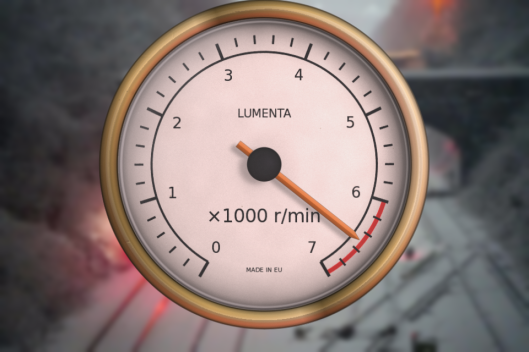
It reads value=6500 unit=rpm
